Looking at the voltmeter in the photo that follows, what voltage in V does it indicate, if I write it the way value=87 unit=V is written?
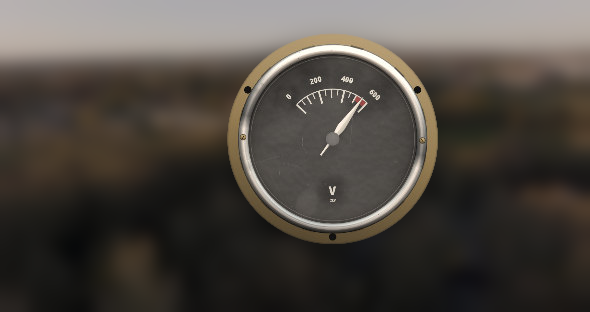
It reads value=550 unit=V
